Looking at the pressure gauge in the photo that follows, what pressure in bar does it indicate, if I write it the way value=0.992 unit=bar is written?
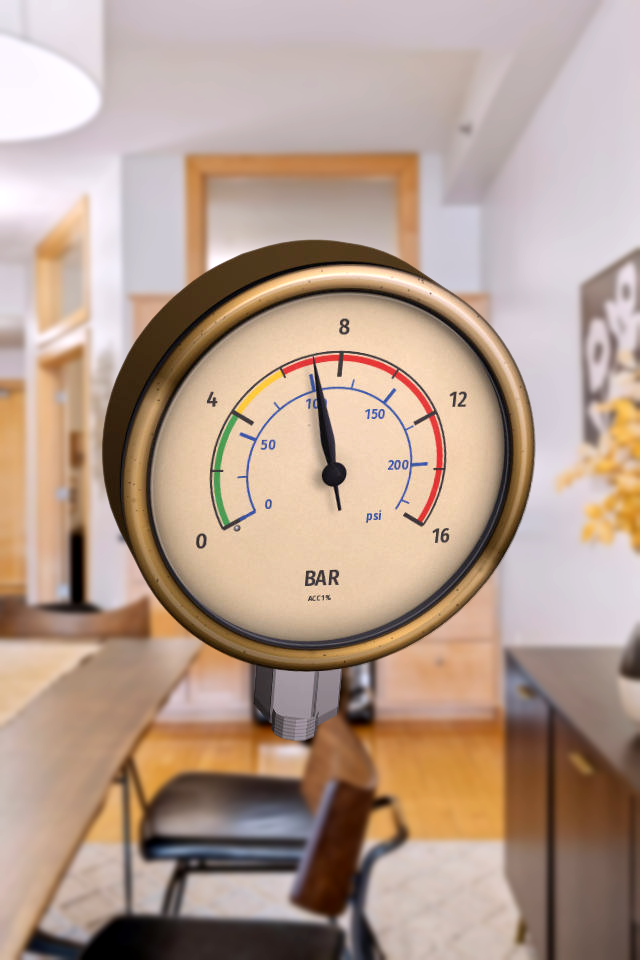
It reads value=7 unit=bar
